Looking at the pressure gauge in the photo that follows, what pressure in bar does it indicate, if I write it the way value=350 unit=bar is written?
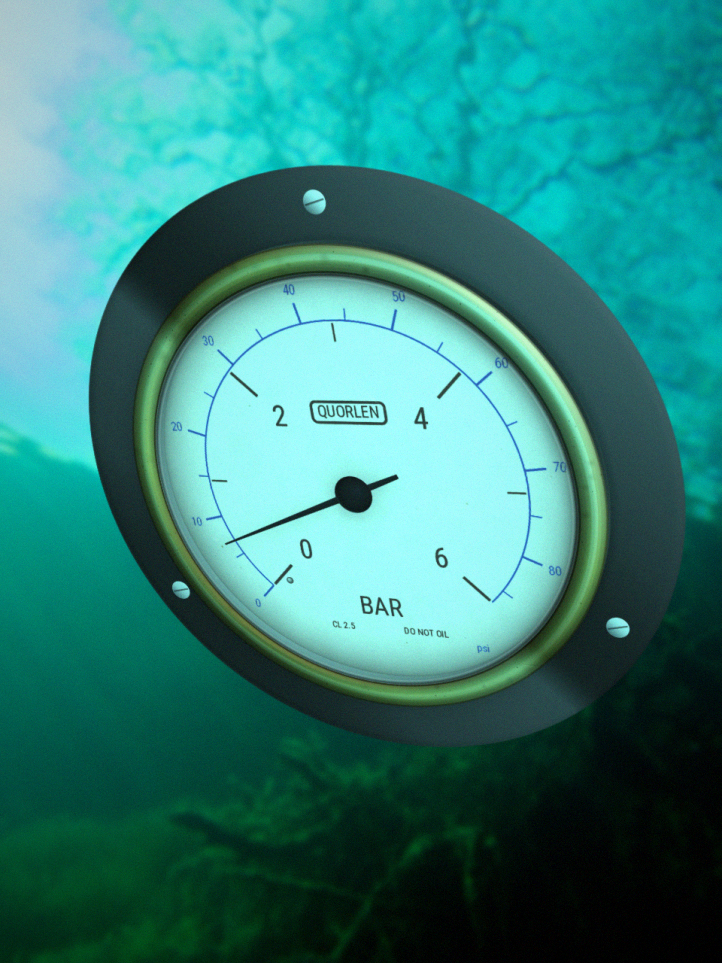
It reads value=0.5 unit=bar
